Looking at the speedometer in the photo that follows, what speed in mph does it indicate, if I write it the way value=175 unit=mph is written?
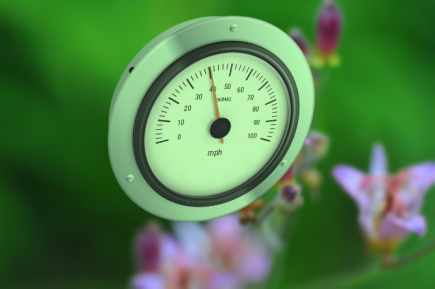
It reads value=40 unit=mph
